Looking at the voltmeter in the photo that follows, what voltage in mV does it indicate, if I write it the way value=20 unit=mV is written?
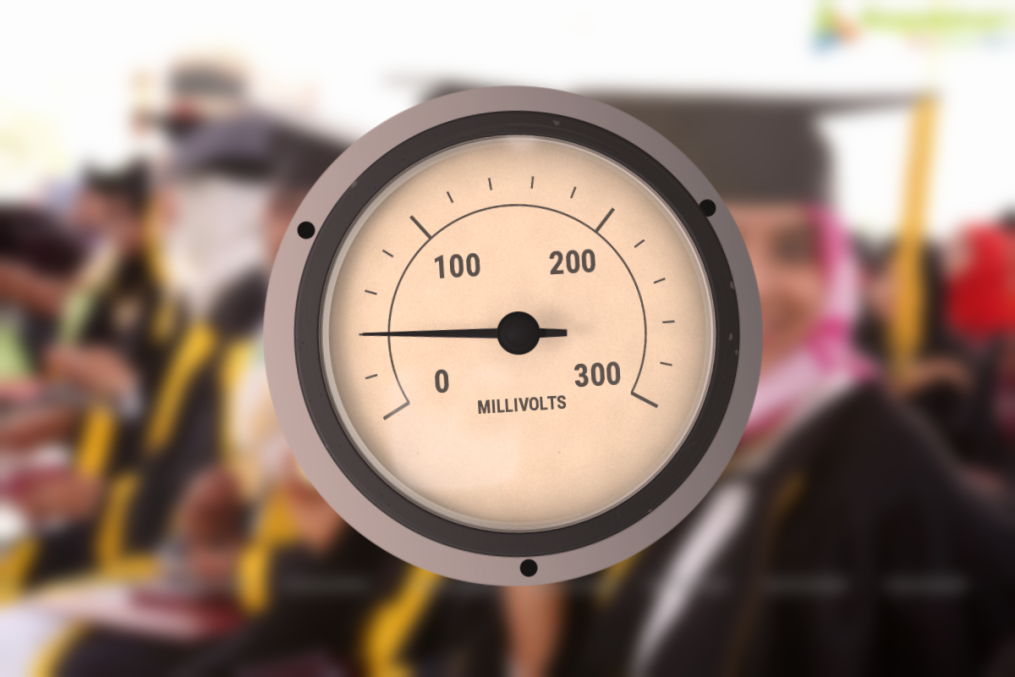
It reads value=40 unit=mV
